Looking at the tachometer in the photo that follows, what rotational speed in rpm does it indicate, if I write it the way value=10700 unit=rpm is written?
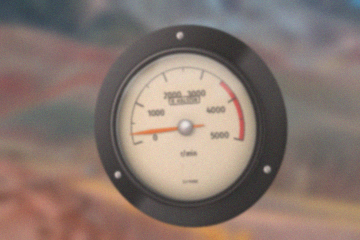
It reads value=250 unit=rpm
